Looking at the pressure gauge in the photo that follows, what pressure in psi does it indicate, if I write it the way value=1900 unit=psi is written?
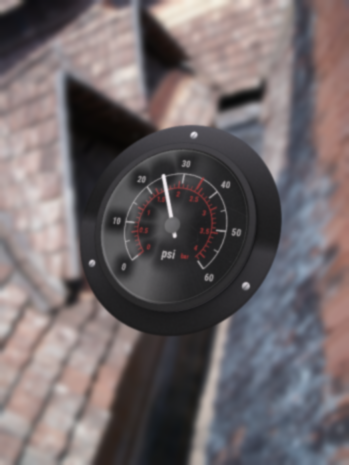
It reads value=25 unit=psi
